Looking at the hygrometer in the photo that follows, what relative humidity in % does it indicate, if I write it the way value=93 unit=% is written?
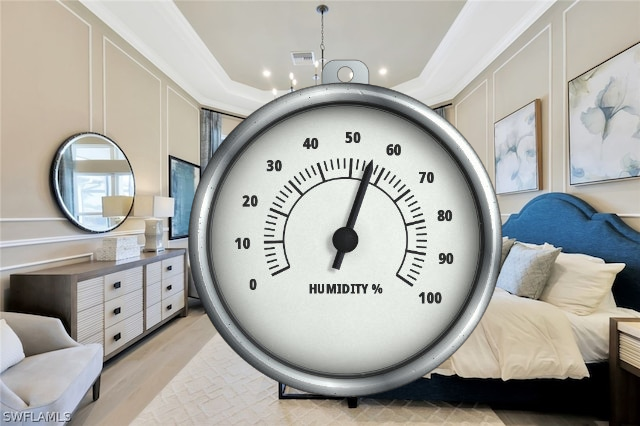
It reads value=56 unit=%
